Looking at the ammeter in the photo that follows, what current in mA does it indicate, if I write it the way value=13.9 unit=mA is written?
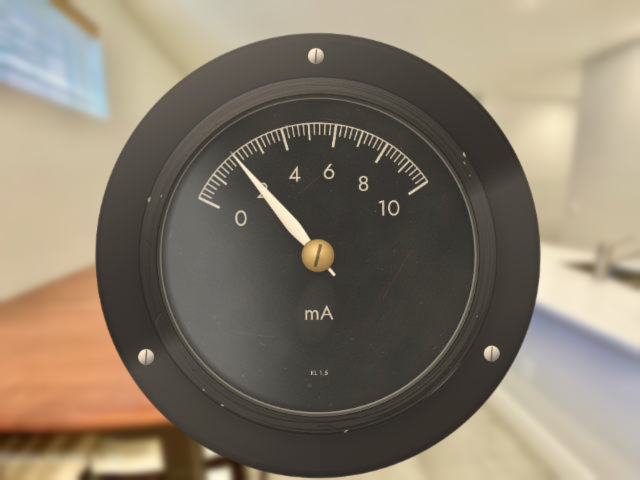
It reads value=2 unit=mA
